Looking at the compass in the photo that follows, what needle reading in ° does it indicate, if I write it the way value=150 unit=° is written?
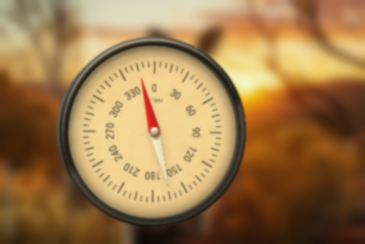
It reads value=345 unit=°
